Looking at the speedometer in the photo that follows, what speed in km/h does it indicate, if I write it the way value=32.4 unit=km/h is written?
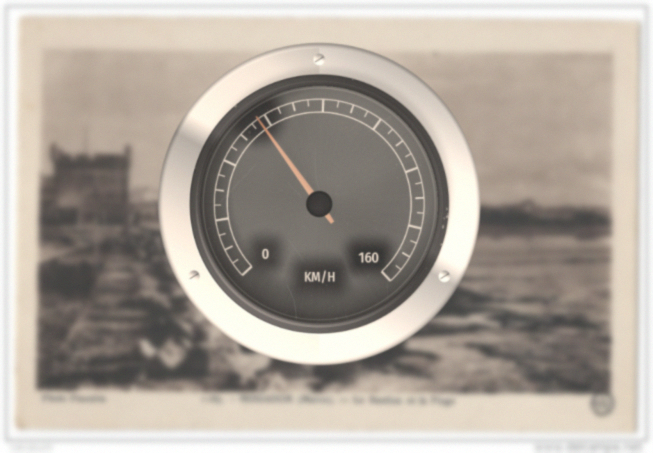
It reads value=57.5 unit=km/h
